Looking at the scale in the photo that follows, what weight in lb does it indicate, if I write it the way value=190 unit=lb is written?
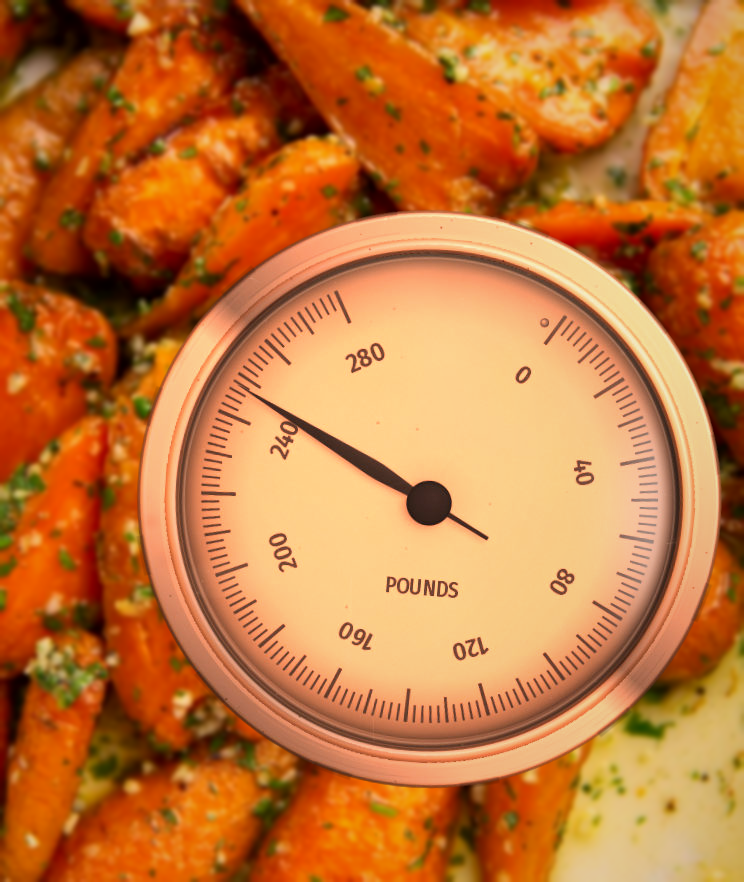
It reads value=248 unit=lb
